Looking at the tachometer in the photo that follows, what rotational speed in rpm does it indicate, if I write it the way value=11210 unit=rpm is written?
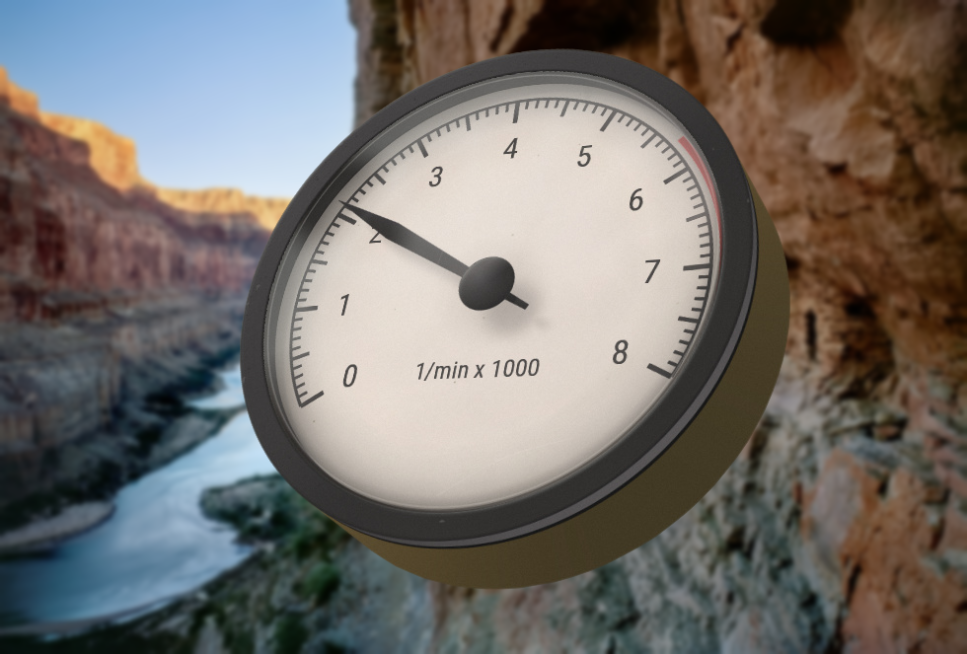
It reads value=2100 unit=rpm
